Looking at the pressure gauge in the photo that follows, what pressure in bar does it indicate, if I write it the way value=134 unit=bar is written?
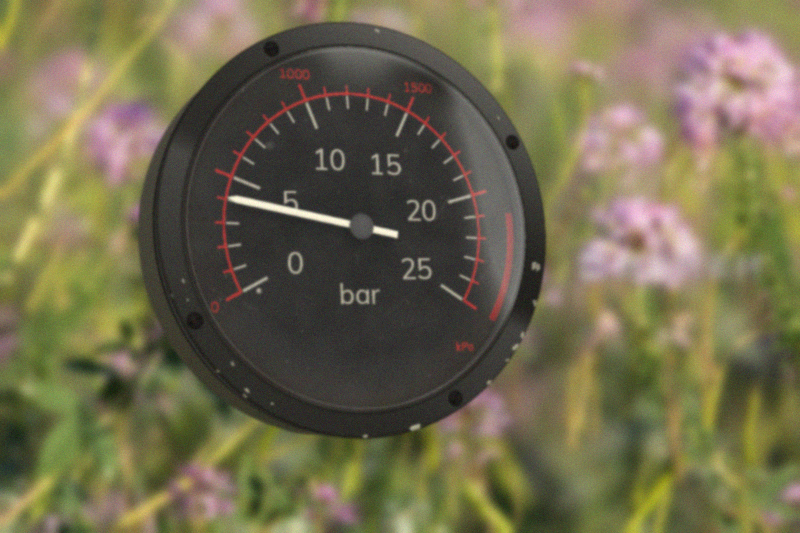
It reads value=4 unit=bar
